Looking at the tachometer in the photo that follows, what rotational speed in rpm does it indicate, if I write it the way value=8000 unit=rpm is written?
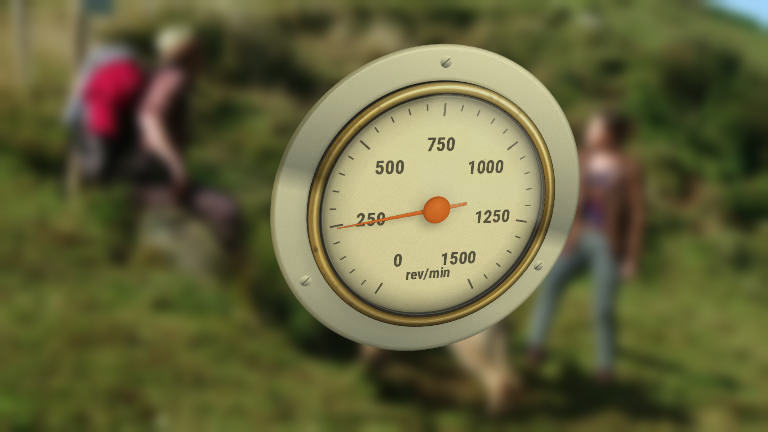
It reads value=250 unit=rpm
